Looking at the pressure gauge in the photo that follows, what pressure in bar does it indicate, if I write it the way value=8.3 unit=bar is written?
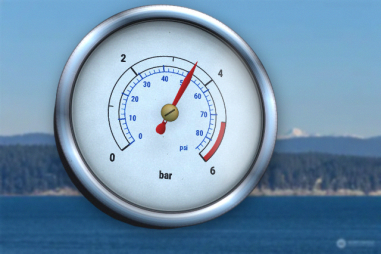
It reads value=3.5 unit=bar
